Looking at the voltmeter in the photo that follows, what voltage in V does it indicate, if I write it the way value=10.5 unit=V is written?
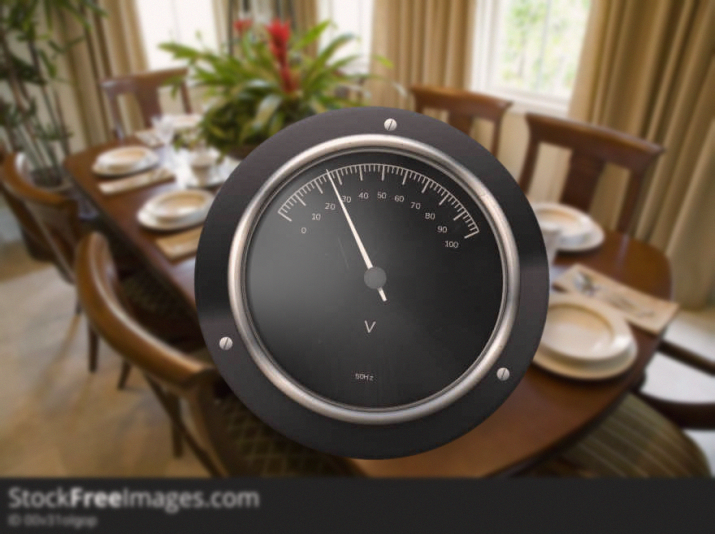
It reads value=26 unit=V
